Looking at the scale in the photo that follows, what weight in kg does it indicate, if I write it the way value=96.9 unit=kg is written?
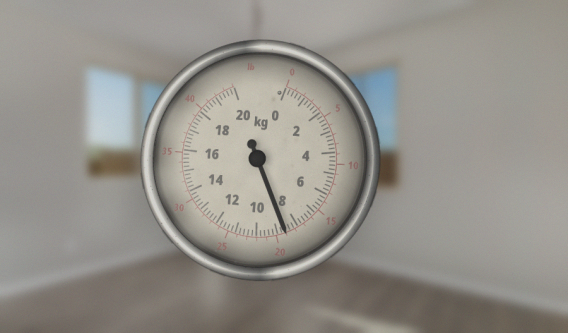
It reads value=8.6 unit=kg
